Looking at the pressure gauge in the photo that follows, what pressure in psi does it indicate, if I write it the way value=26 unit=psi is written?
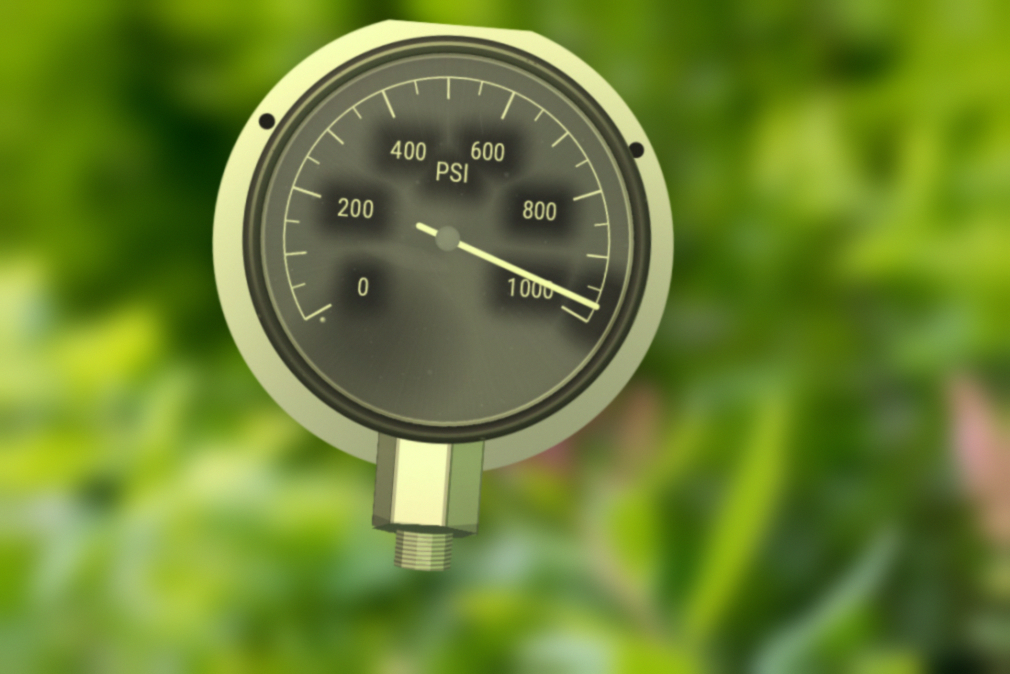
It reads value=975 unit=psi
